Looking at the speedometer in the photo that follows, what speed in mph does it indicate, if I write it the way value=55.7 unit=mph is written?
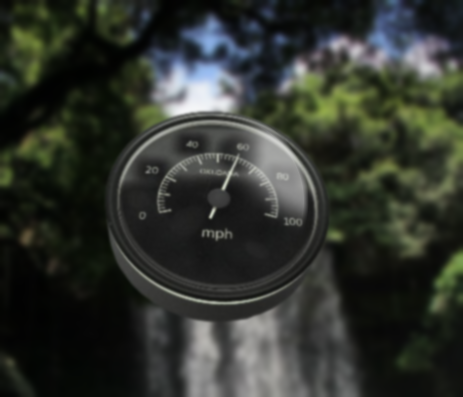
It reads value=60 unit=mph
